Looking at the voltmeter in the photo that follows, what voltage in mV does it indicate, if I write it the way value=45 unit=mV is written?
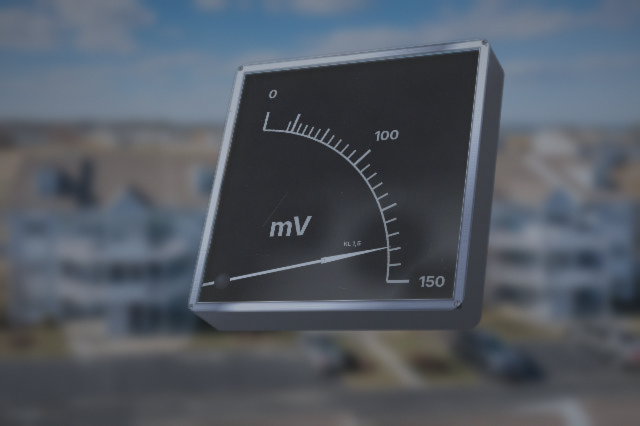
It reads value=140 unit=mV
